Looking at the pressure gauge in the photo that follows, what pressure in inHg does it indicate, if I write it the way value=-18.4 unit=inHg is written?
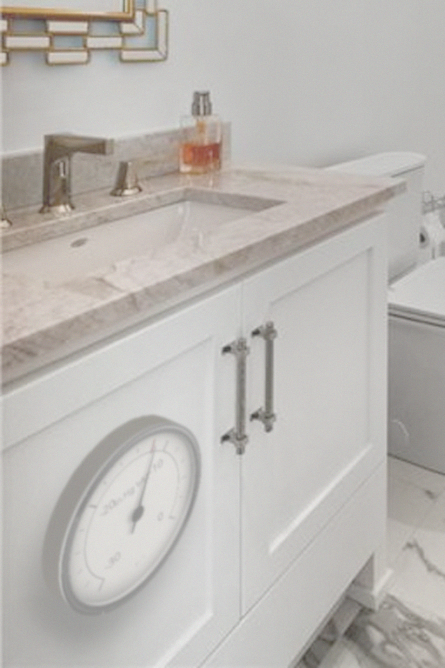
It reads value=-12 unit=inHg
